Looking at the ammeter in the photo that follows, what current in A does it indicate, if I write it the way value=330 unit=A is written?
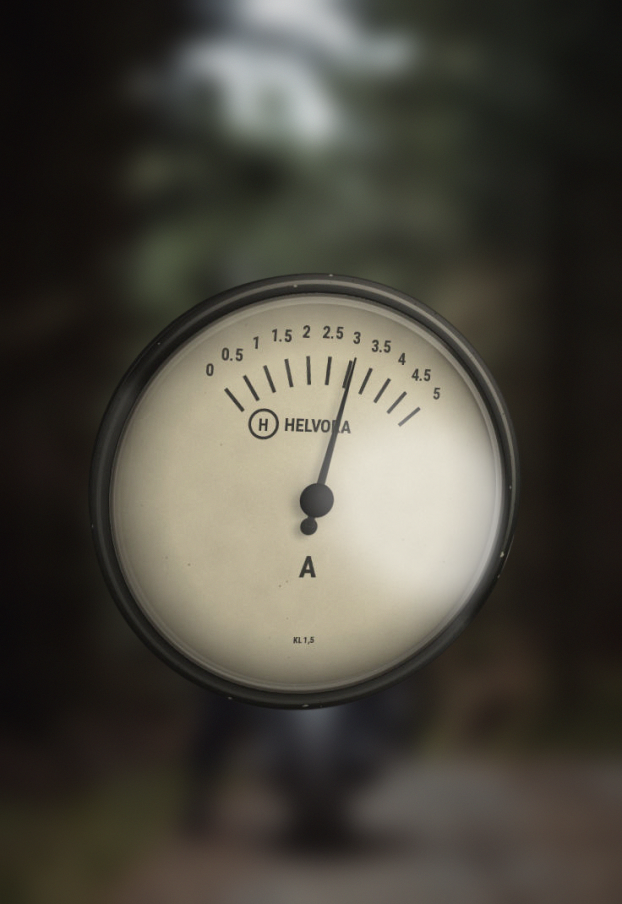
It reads value=3 unit=A
